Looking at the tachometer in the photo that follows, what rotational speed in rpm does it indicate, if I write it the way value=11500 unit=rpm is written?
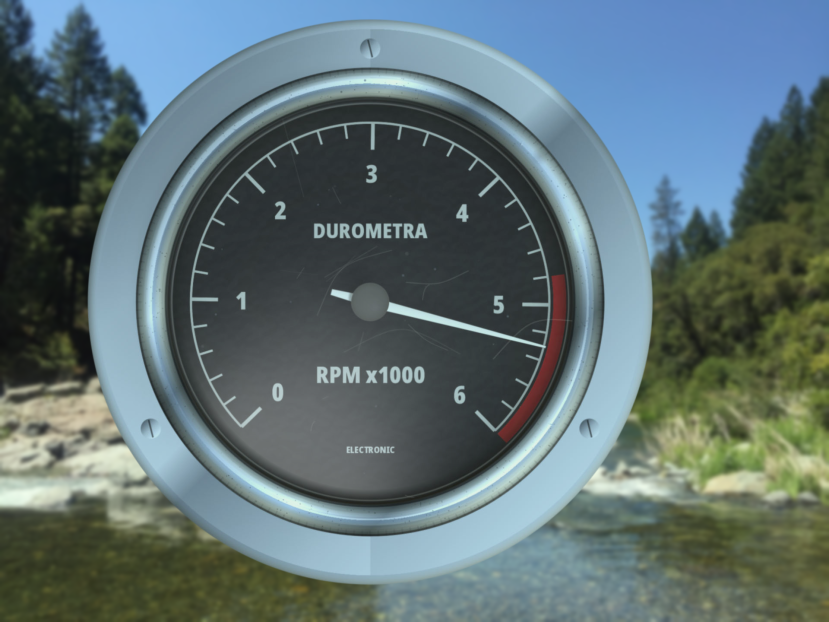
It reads value=5300 unit=rpm
